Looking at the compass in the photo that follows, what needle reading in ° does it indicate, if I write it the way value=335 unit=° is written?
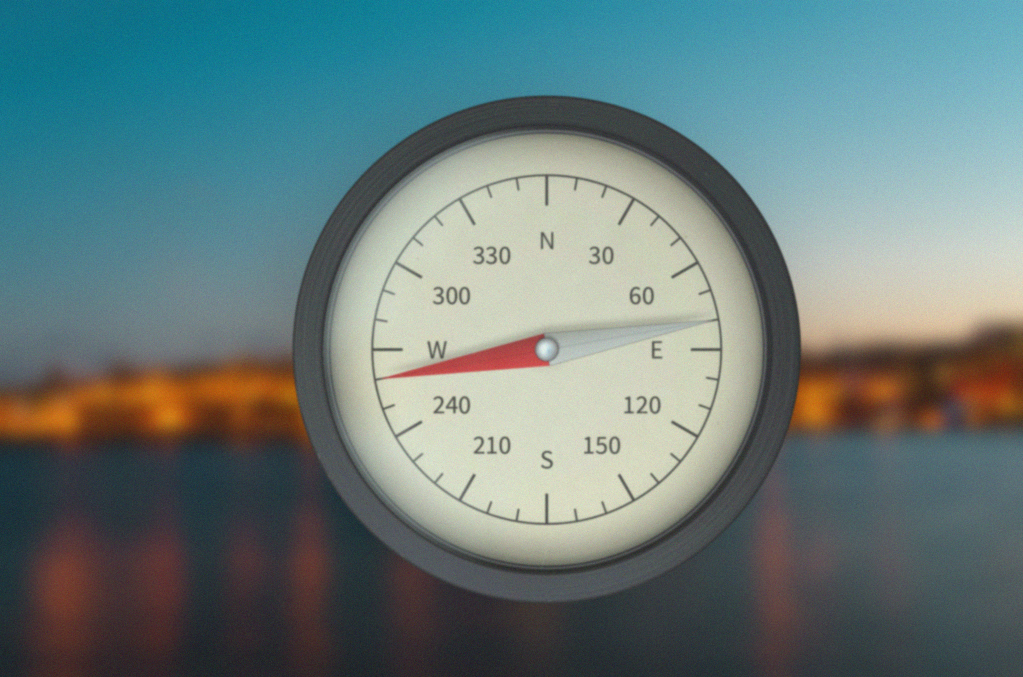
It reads value=260 unit=°
